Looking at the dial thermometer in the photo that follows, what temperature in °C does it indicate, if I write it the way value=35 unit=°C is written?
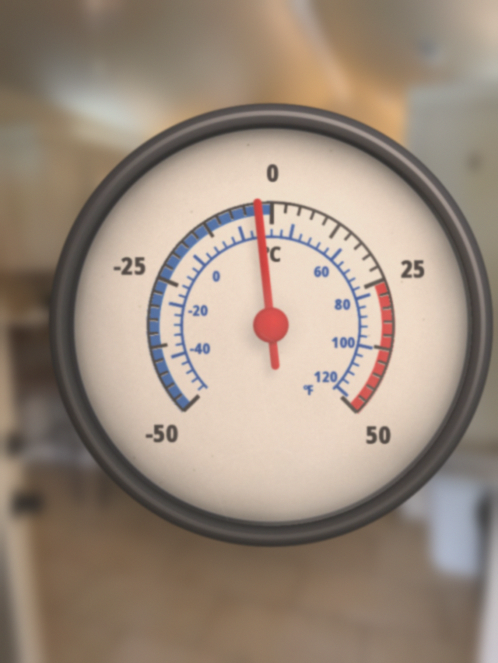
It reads value=-2.5 unit=°C
